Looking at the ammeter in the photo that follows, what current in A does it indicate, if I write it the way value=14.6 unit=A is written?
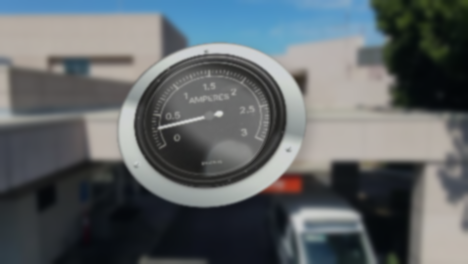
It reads value=0.25 unit=A
